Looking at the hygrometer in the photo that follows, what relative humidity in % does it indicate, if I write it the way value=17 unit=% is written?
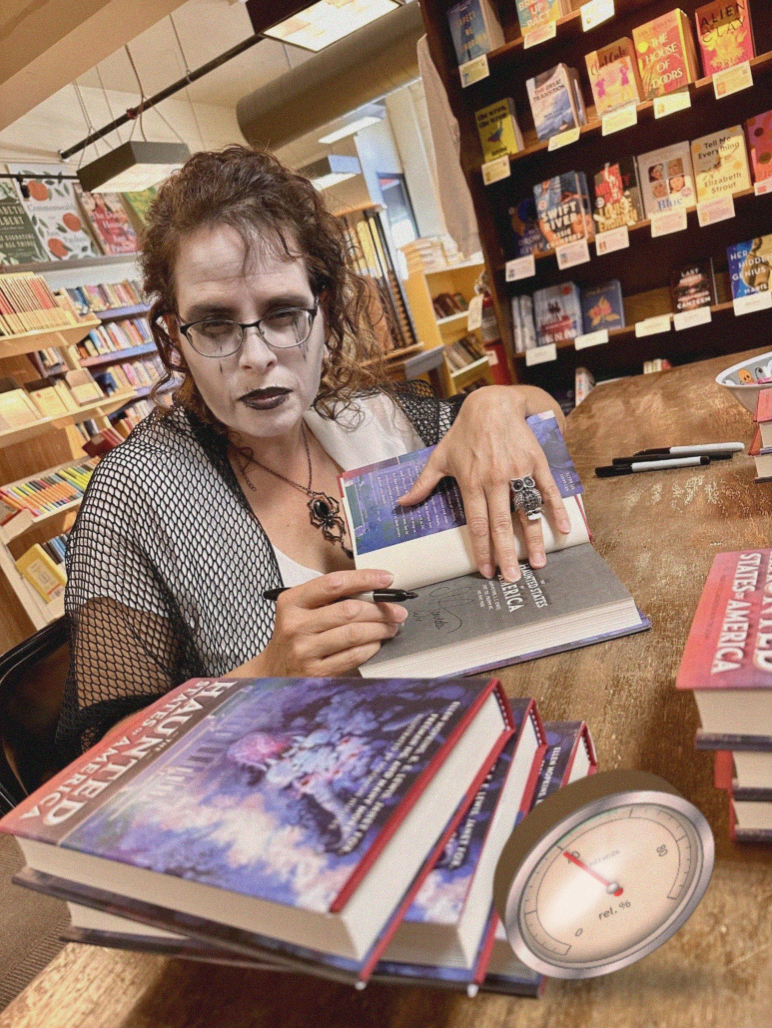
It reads value=40 unit=%
